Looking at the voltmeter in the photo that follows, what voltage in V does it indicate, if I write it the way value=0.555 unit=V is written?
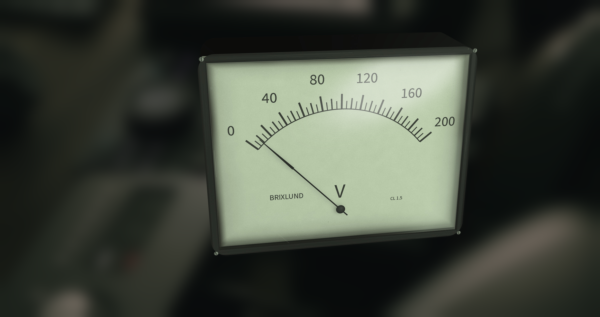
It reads value=10 unit=V
